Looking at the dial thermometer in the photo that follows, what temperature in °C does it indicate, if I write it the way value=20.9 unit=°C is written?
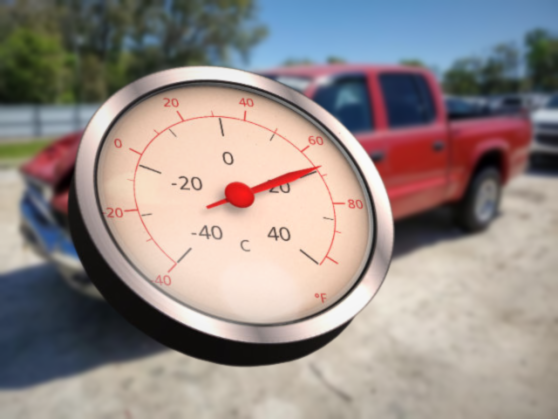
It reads value=20 unit=°C
